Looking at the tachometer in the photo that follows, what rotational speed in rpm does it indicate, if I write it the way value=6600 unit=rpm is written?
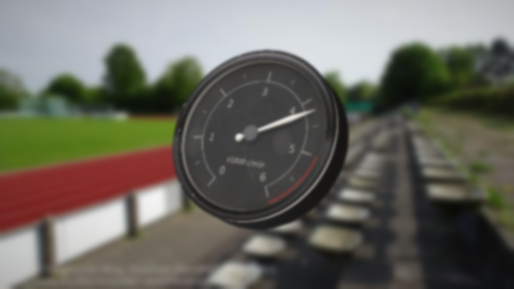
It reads value=4250 unit=rpm
